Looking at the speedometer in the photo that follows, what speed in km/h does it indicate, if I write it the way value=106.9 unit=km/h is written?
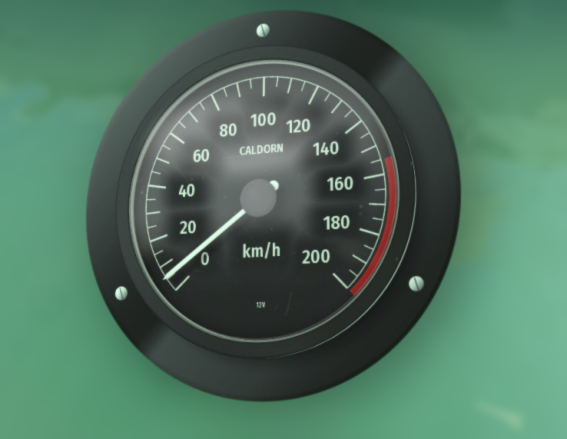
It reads value=5 unit=km/h
